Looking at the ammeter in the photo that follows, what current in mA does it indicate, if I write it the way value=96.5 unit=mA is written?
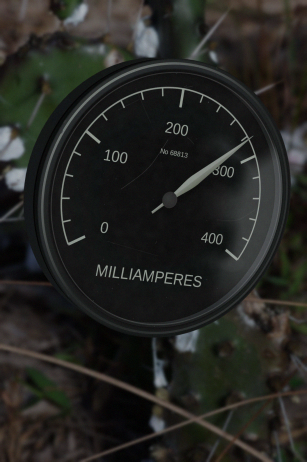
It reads value=280 unit=mA
